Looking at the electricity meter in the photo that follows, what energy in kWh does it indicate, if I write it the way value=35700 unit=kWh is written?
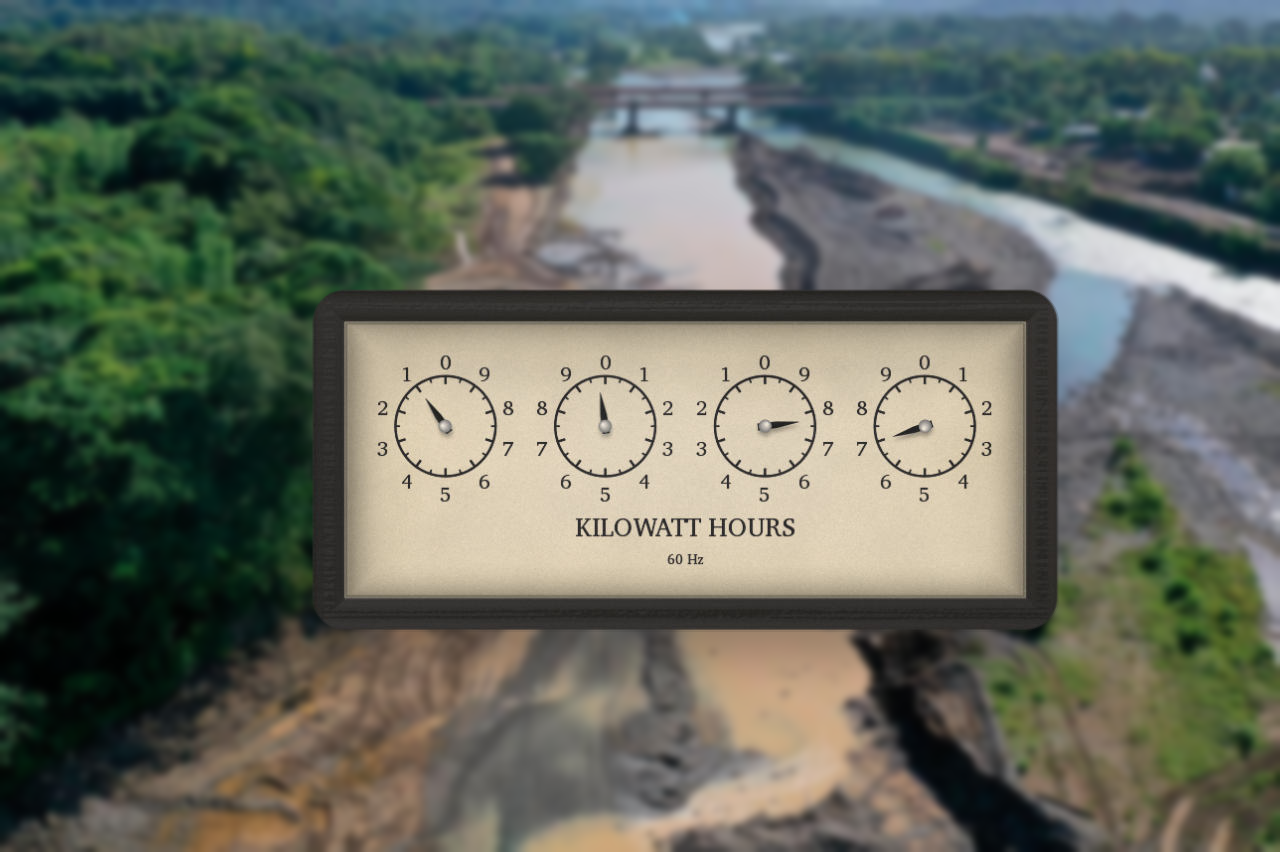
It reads value=977 unit=kWh
